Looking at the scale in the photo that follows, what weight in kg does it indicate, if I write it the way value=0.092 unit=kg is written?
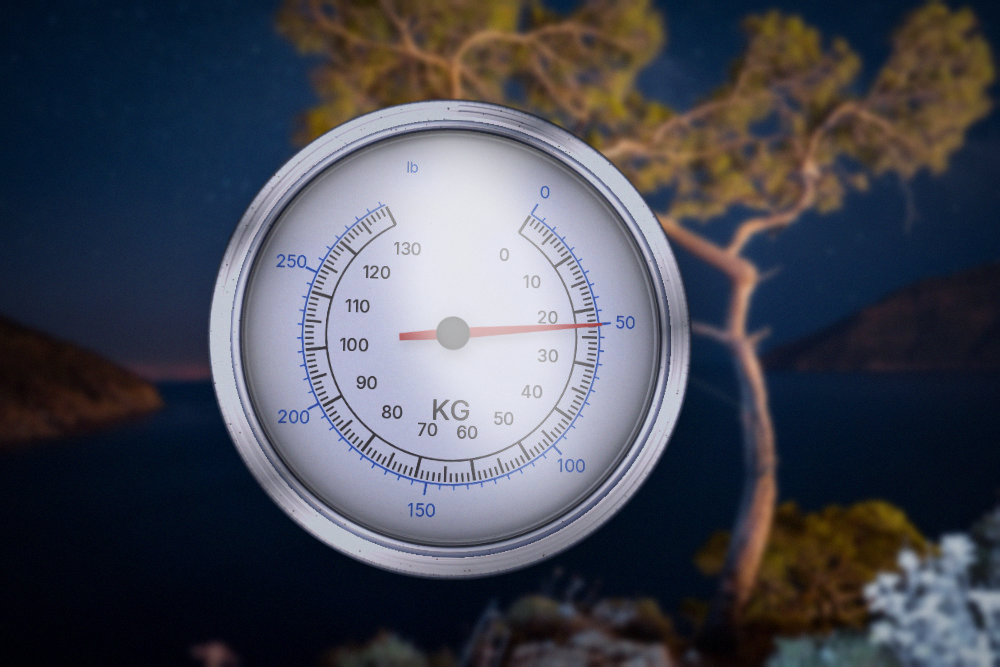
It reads value=23 unit=kg
